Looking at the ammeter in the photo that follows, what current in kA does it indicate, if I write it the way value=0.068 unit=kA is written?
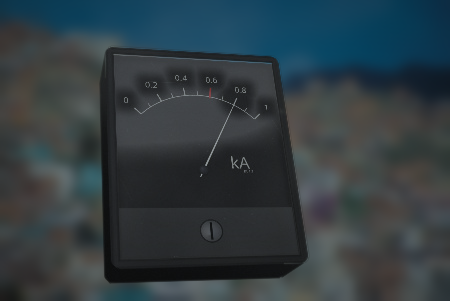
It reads value=0.8 unit=kA
